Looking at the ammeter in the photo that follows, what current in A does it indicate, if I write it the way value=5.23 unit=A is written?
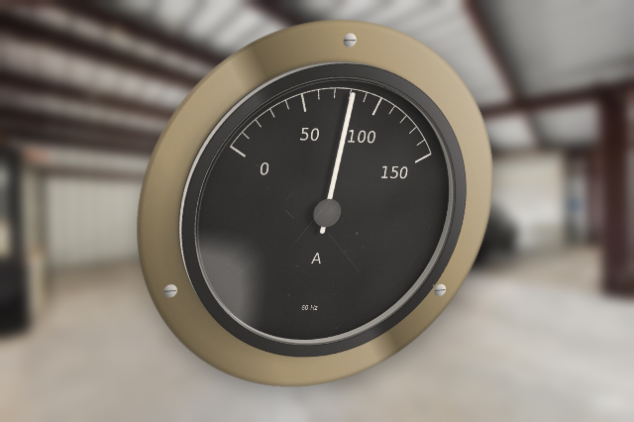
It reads value=80 unit=A
